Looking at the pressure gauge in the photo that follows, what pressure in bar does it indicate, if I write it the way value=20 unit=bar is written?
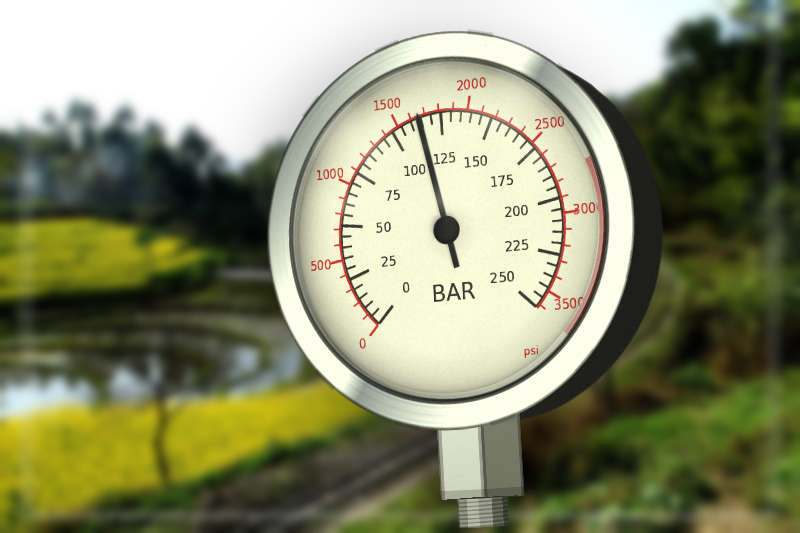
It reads value=115 unit=bar
